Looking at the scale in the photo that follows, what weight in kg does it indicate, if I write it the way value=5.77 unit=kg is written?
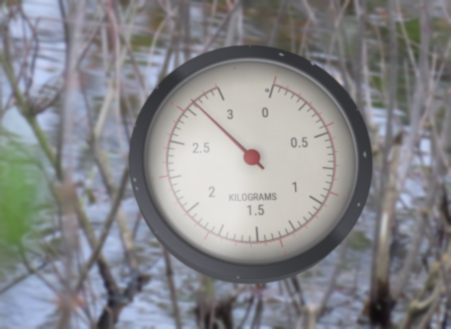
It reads value=2.8 unit=kg
